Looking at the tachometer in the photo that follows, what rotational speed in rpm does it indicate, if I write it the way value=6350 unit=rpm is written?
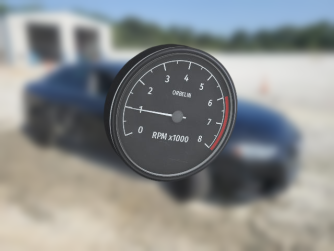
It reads value=1000 unit=rpm
